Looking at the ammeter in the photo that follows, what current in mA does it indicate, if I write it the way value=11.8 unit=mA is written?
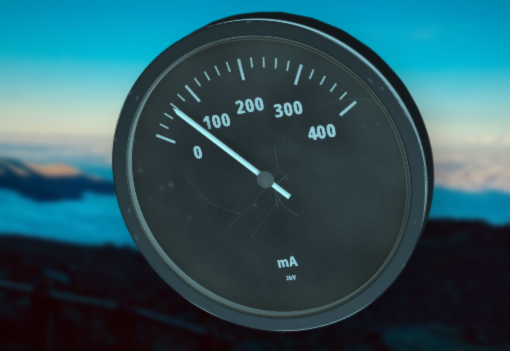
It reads value=60 unit=mA
